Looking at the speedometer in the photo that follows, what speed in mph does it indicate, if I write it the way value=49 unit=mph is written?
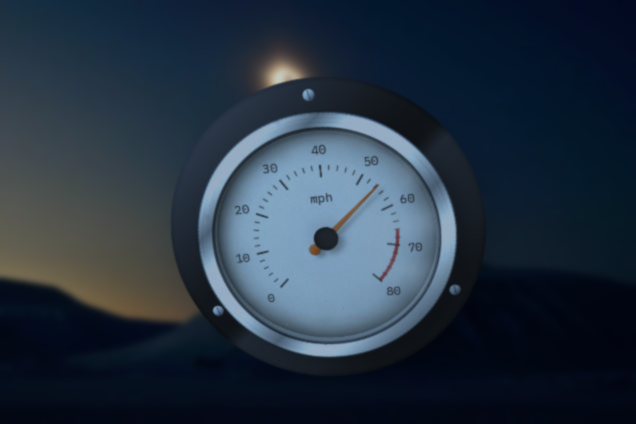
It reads value=54 unit=mph
